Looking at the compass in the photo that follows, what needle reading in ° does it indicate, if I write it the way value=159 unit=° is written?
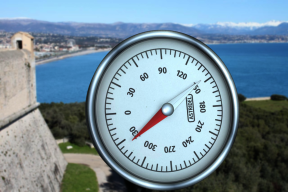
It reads value=325 unit=°
